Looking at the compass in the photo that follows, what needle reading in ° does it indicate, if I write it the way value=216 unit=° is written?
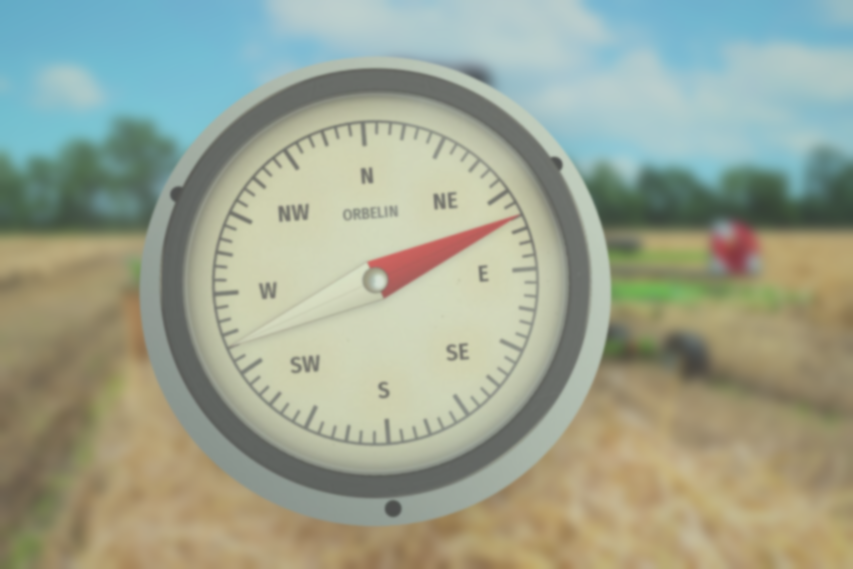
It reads value=70 unit=°
